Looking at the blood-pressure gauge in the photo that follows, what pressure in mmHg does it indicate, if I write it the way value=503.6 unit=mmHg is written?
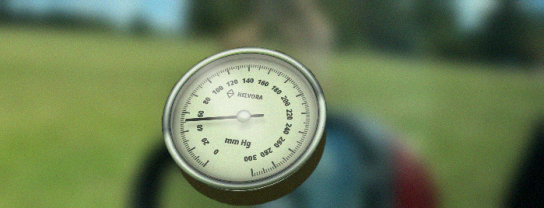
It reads value=50 unit=mmHg
